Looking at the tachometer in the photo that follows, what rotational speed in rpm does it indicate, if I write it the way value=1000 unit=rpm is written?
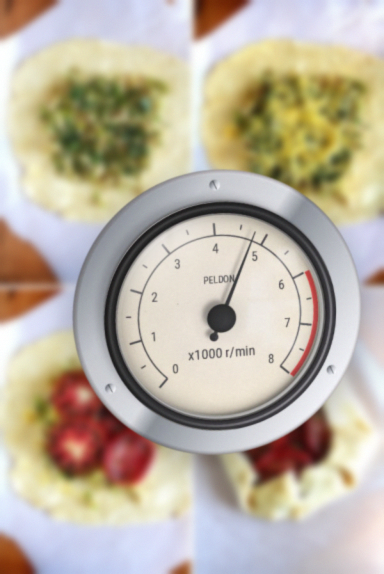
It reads value=4750 unit=rpm
